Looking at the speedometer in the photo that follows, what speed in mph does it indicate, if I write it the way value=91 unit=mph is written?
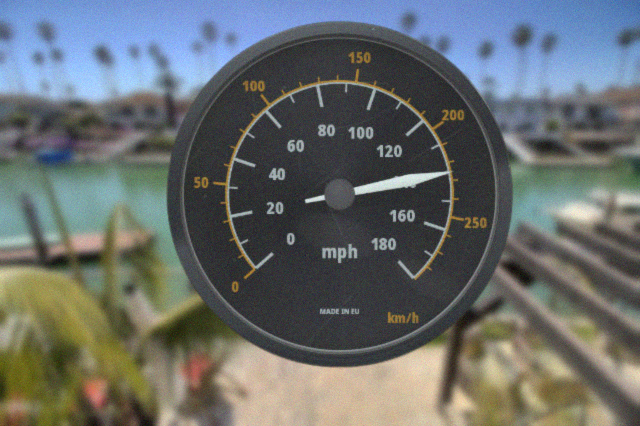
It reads value=140 unit=mph
